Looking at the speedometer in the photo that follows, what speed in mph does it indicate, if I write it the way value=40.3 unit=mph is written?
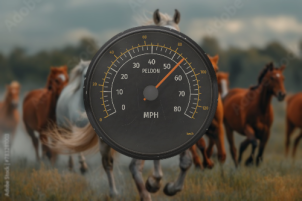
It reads value=54 unit=mph
